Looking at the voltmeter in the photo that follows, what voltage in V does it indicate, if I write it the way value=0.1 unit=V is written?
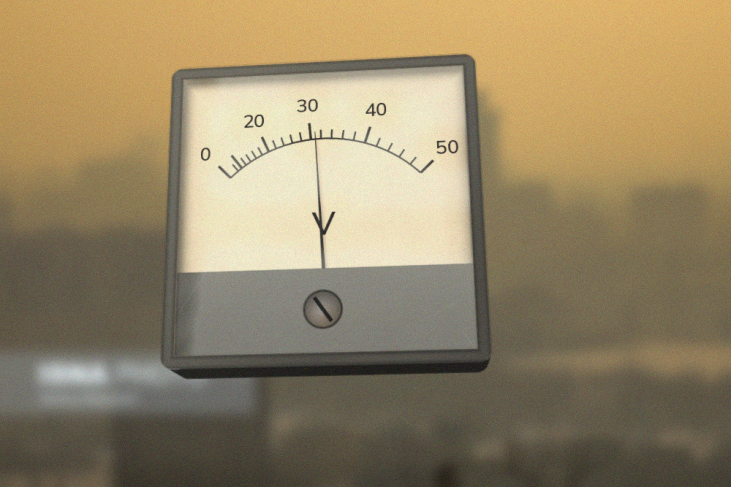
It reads value=31 unit=V
